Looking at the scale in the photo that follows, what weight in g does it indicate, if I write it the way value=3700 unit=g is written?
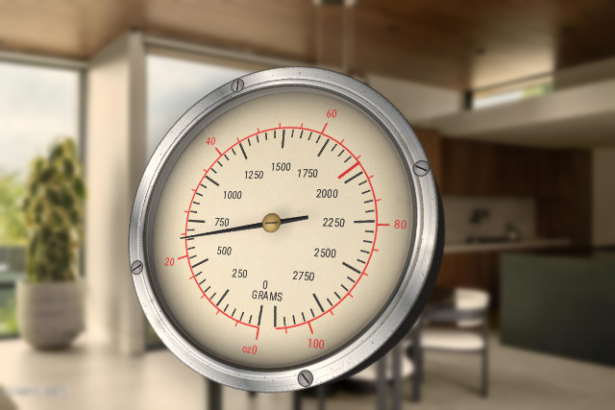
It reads value=650 unit=g
